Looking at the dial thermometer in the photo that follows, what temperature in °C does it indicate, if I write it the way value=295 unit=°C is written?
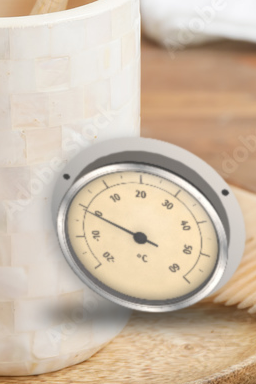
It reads value=0 unit=°C
